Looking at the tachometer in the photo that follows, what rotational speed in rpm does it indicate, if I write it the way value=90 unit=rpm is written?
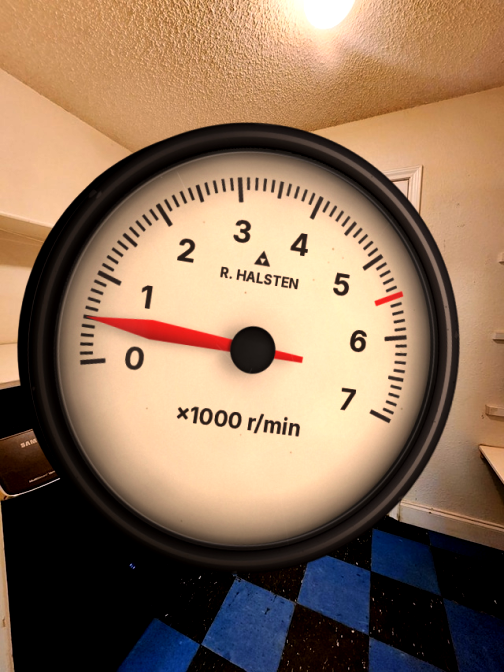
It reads value=500 unit=rpm
